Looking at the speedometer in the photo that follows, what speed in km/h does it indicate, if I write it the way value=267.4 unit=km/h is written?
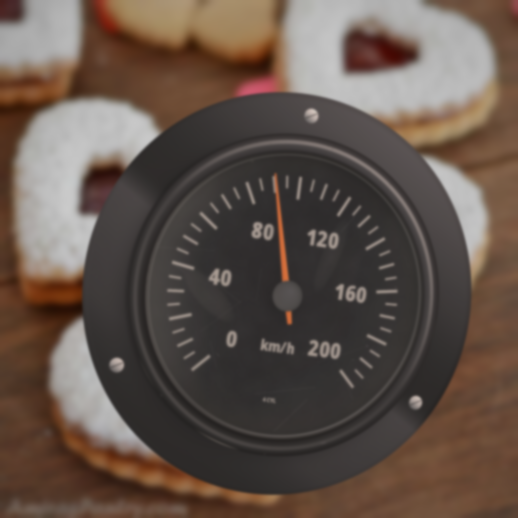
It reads value=90 unit=km/h
